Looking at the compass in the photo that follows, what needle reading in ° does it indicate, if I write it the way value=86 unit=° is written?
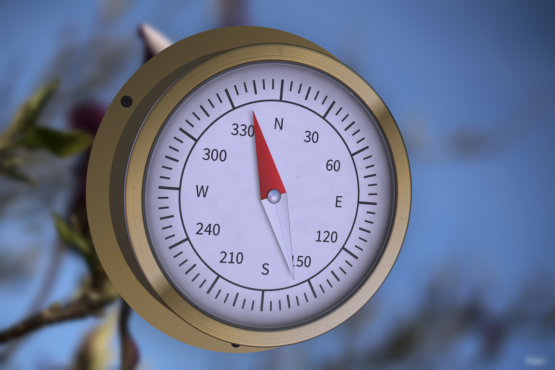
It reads value=340 unit=°
